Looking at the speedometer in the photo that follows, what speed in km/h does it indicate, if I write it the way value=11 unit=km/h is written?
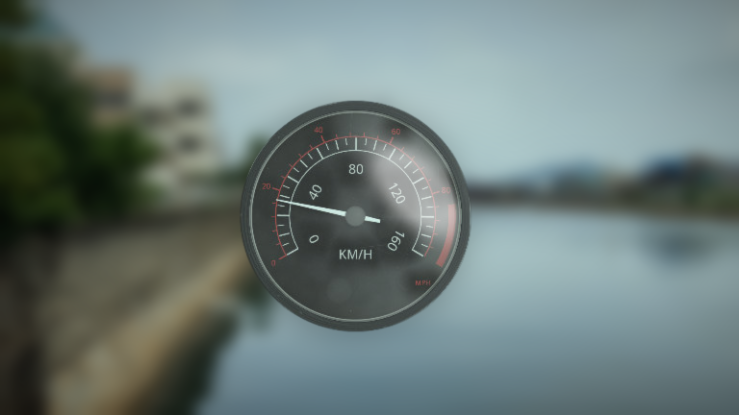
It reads value=27.5 unit=km/h
